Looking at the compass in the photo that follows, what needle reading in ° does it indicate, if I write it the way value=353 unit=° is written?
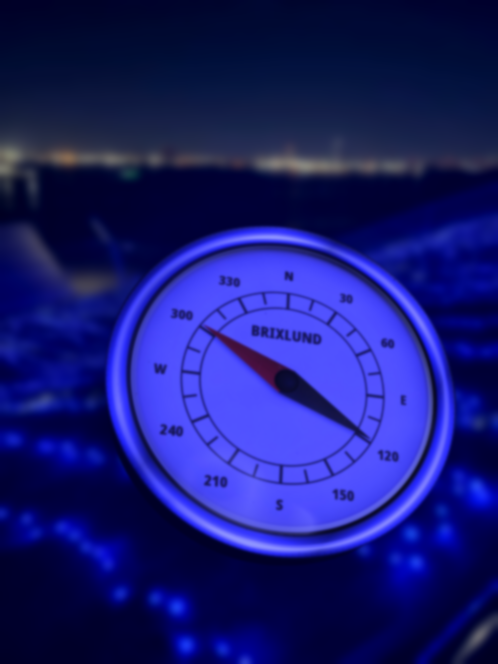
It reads value=300 unit=°
